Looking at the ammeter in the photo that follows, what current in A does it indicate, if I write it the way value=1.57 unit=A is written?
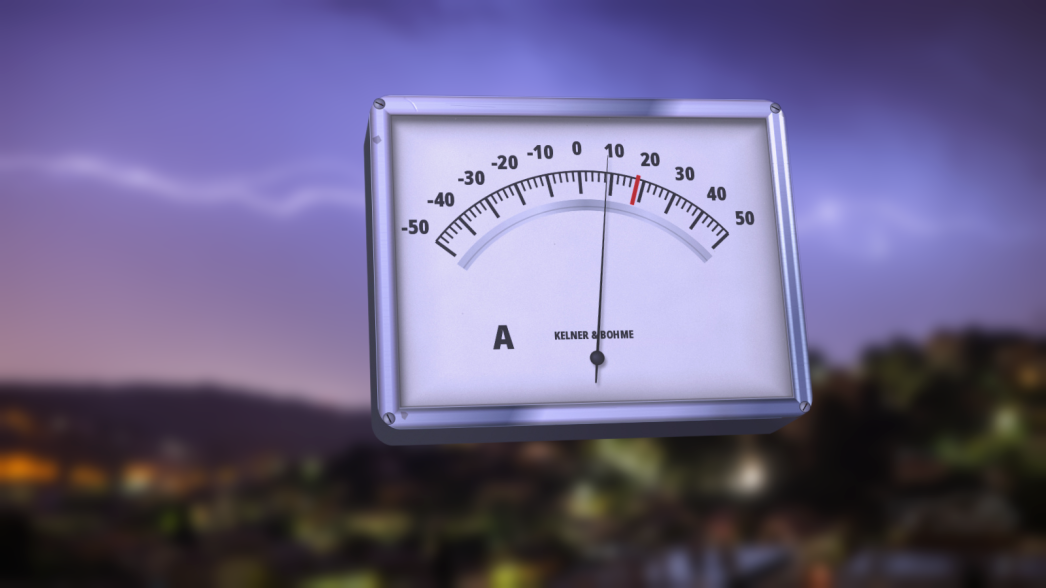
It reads value=8 unit=A
